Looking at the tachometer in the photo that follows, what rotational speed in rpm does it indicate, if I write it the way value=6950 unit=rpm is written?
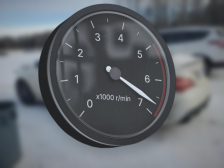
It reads value=6750 unit=rpm
